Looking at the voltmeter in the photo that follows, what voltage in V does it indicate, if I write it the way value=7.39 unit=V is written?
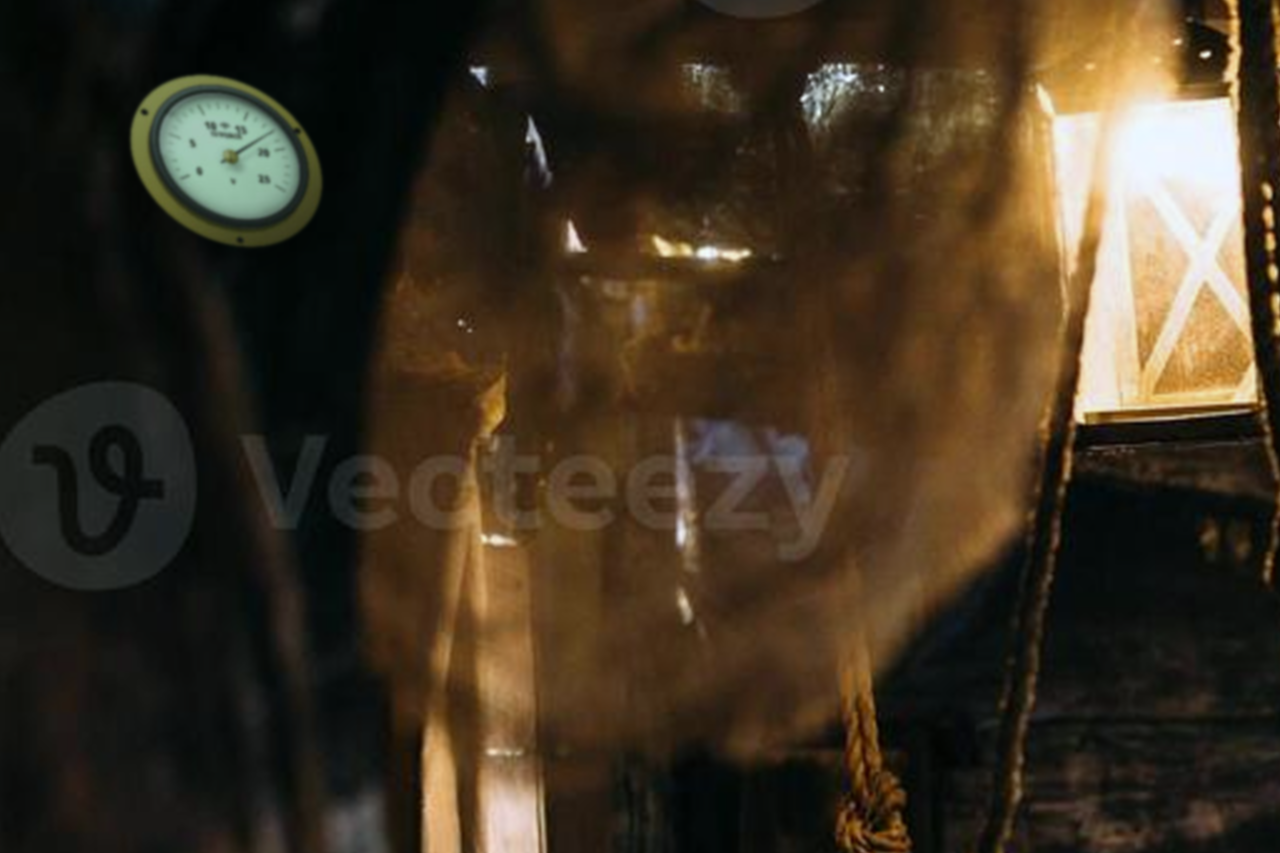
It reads value=18 unit=V
